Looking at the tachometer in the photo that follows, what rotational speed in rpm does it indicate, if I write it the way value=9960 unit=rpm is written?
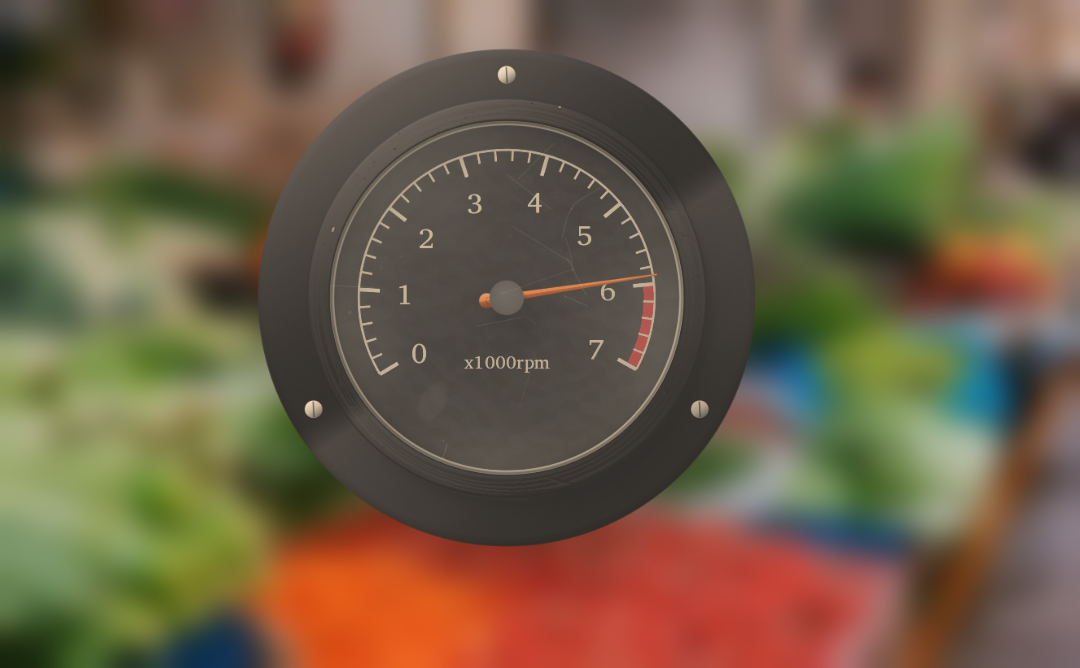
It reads value=5900 unit=rpm
